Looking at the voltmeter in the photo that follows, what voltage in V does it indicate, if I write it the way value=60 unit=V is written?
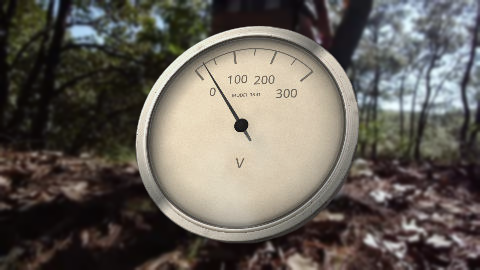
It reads value=25 unit=V
